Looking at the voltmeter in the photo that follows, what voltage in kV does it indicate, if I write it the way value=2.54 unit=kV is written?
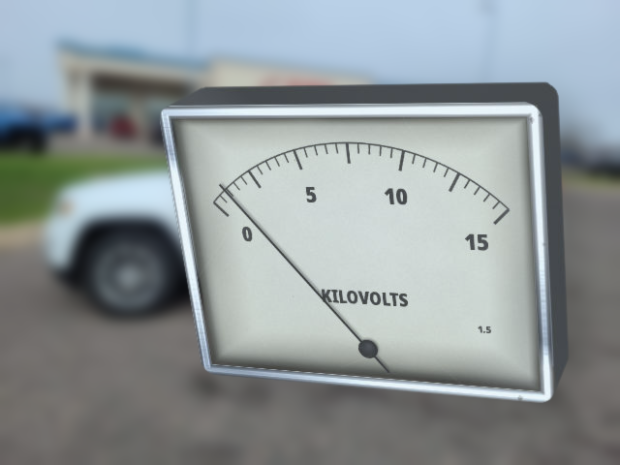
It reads value=1 unit=kV
